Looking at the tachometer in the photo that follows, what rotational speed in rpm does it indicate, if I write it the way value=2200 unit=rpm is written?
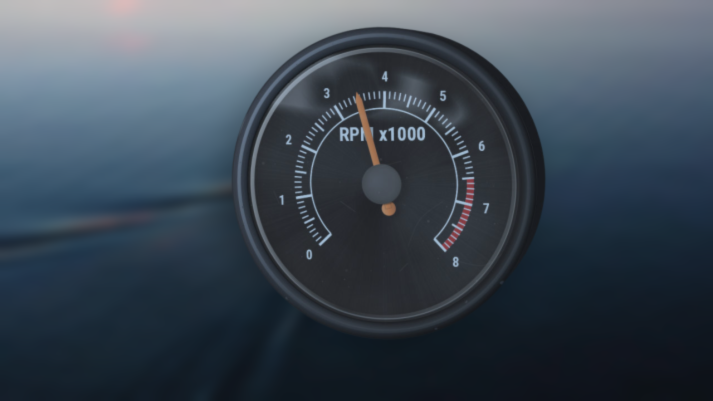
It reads value=3500 unit=rpm
